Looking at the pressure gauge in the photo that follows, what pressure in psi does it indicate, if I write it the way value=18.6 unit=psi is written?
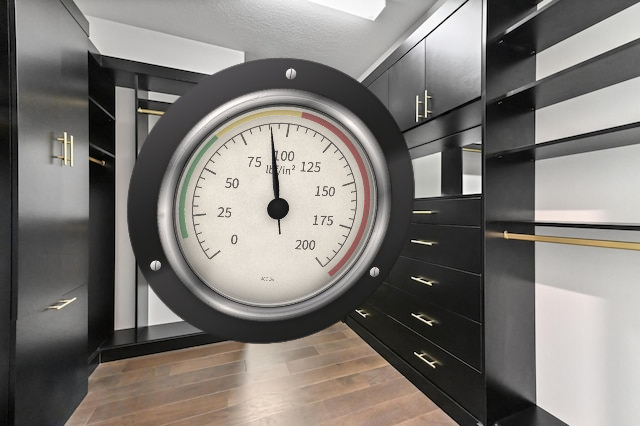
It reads value=90 unit=psi
